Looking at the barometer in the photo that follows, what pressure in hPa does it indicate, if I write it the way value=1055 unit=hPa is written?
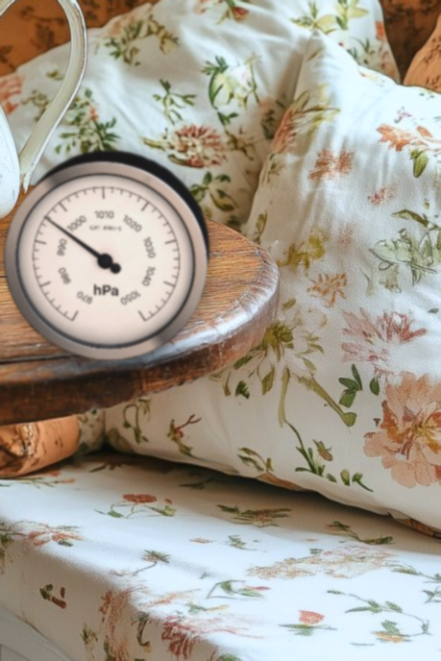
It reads value=996 unit=hPa
